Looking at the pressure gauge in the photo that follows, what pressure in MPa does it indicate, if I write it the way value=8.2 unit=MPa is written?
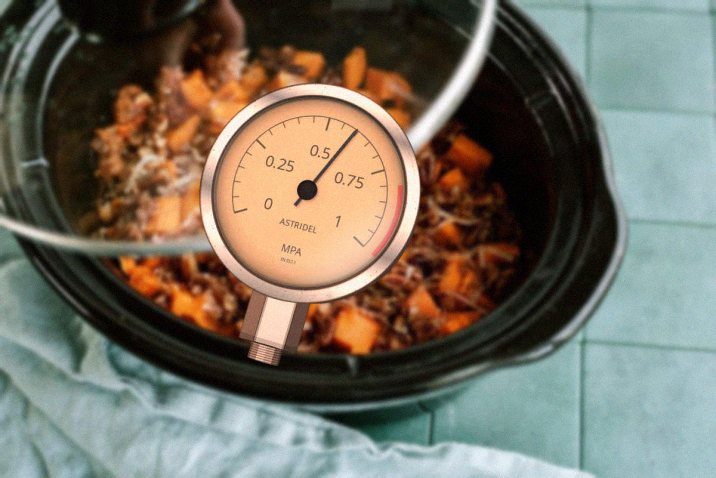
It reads value=0.6 unit=MPa
